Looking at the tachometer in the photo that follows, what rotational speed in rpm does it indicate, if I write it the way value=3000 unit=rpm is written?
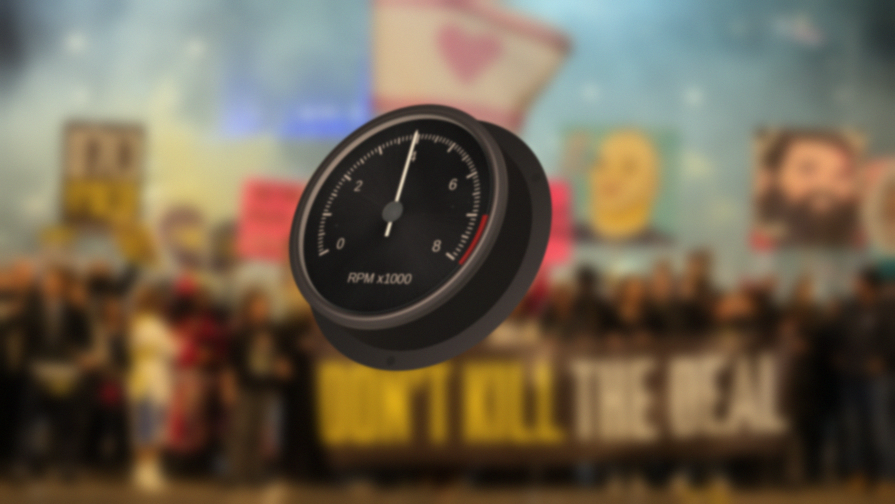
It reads value=4000 unit=rpm
